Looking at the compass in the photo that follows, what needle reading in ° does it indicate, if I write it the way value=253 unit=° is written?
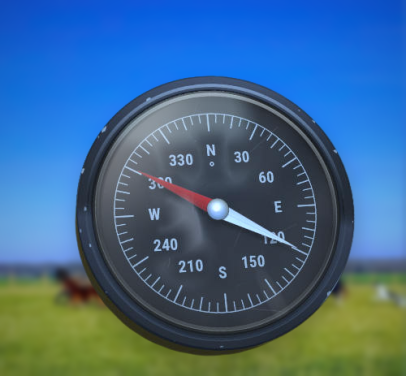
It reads value=300 unit=°
